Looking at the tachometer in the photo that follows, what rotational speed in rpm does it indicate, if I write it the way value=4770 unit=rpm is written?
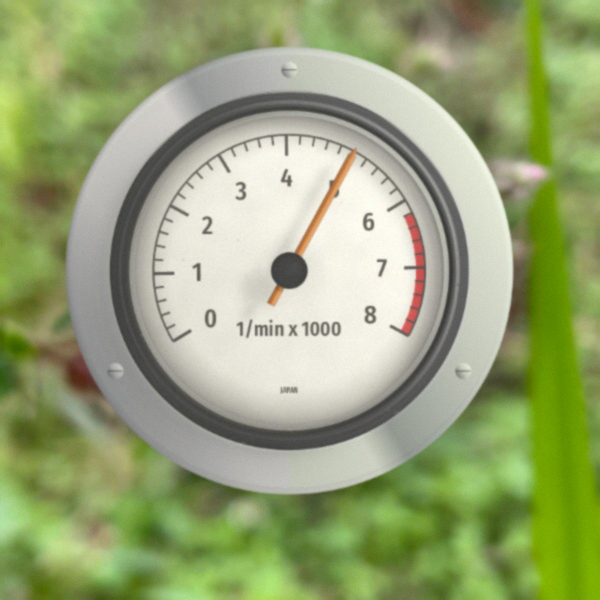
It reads value=5000 unit=rpm
